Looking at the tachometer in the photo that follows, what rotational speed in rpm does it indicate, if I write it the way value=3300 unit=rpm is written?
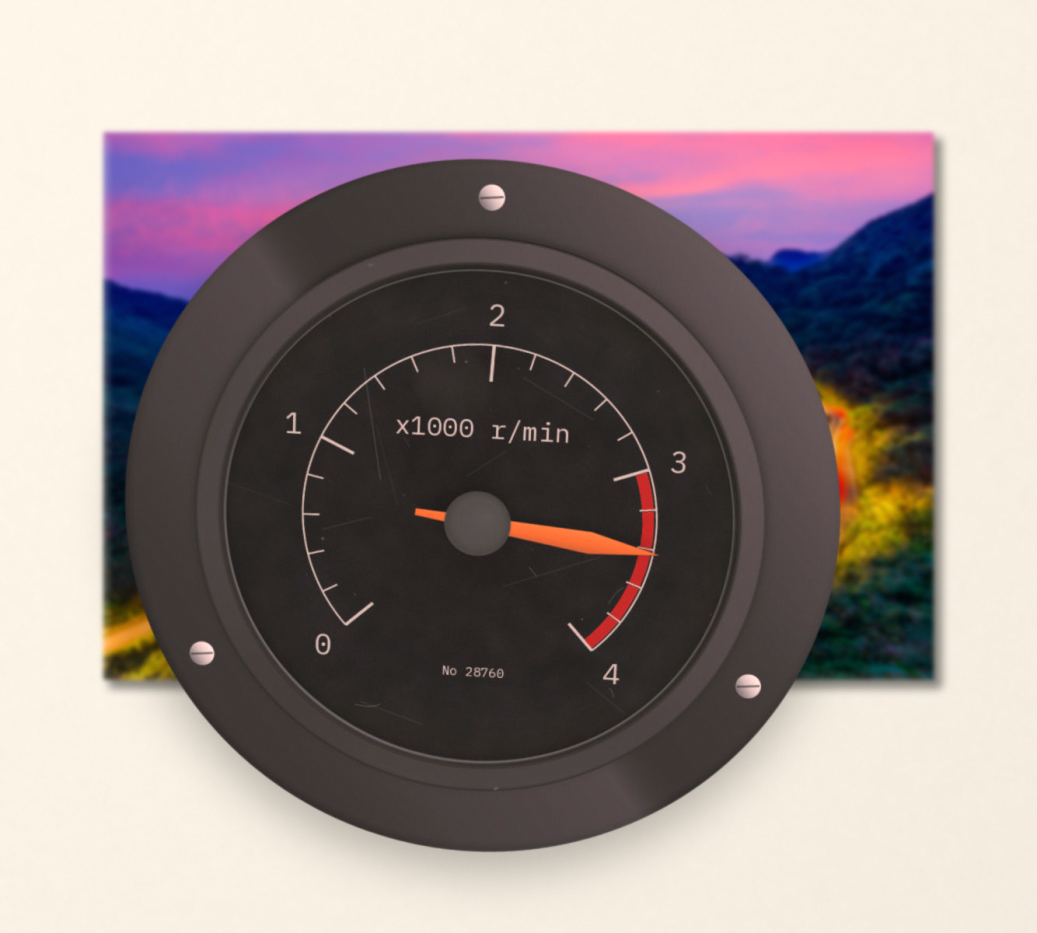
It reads value=3400 unit=rpm
